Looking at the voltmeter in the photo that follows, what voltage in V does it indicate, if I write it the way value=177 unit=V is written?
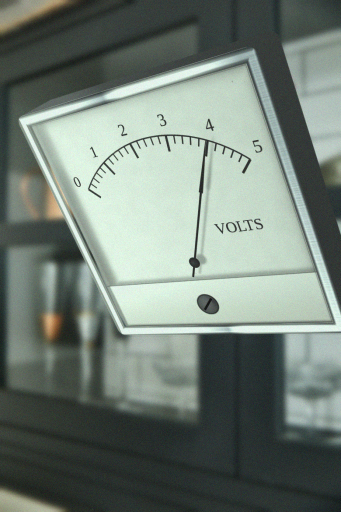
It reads value=4 unit=V
